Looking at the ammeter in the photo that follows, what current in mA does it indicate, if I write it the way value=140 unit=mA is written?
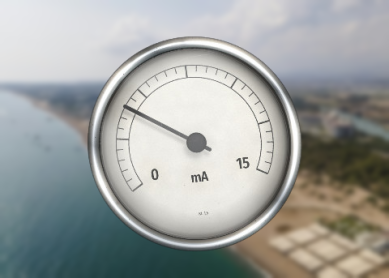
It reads value=4 unit=mA
